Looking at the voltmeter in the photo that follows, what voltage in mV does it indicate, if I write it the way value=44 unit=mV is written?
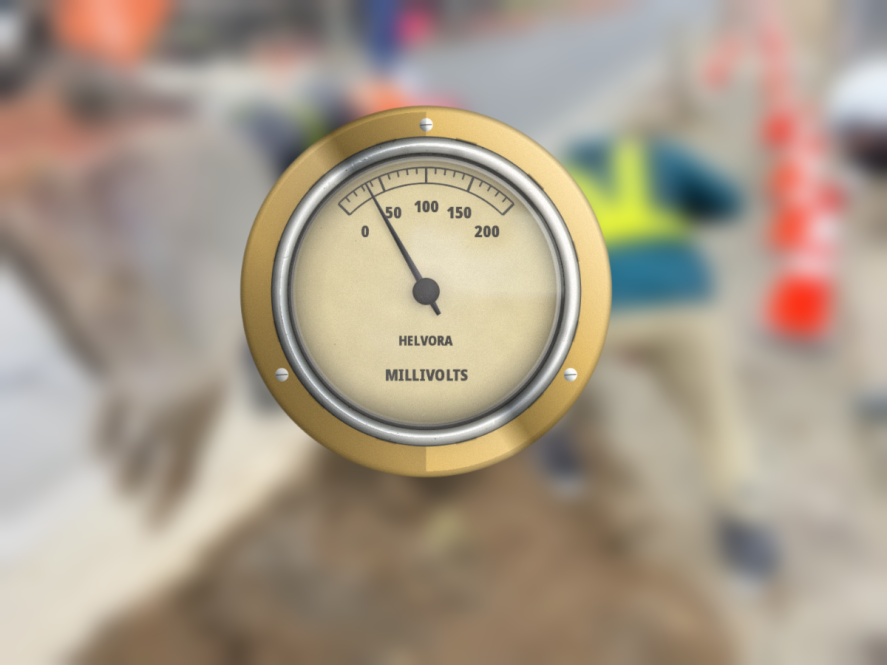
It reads value=35 unit=mV
